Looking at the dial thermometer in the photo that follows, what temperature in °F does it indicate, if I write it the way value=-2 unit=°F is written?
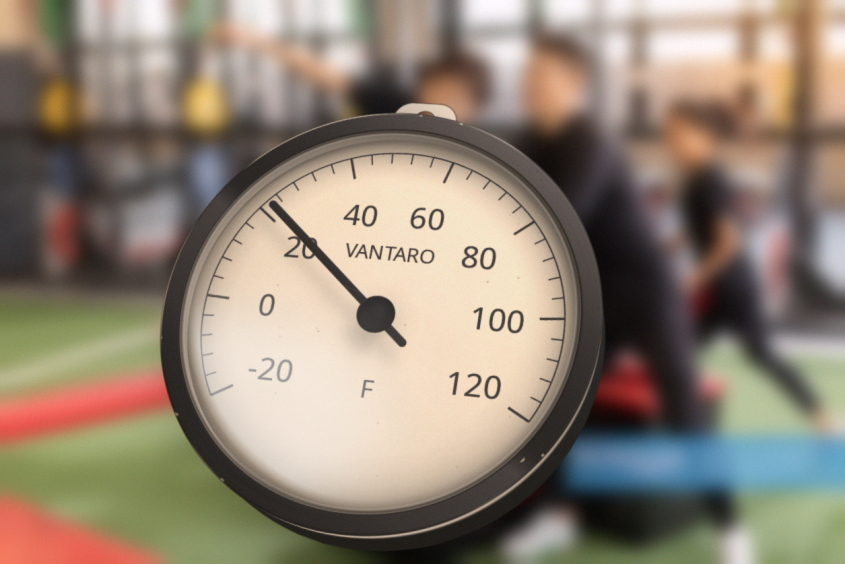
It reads value=22 unit=°F
